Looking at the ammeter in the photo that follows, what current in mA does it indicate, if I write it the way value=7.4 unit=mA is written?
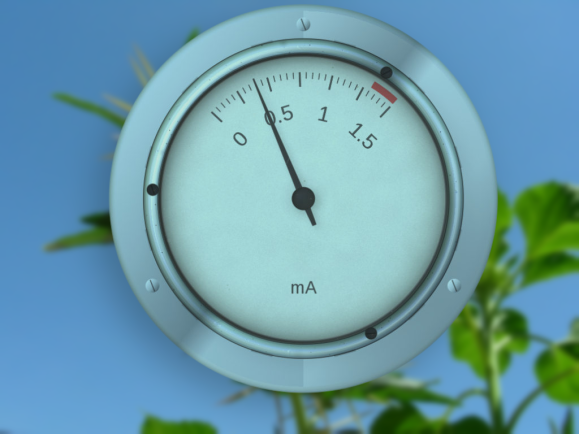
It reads value=0.4 unit=mA
